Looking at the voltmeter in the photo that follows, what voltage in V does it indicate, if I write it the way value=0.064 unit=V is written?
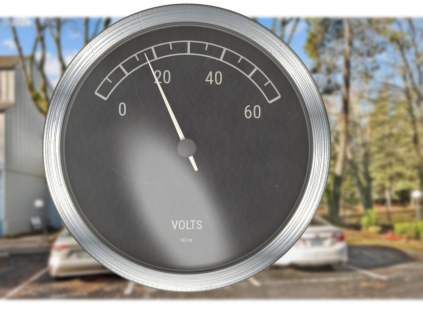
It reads value=17.5 unit=V
